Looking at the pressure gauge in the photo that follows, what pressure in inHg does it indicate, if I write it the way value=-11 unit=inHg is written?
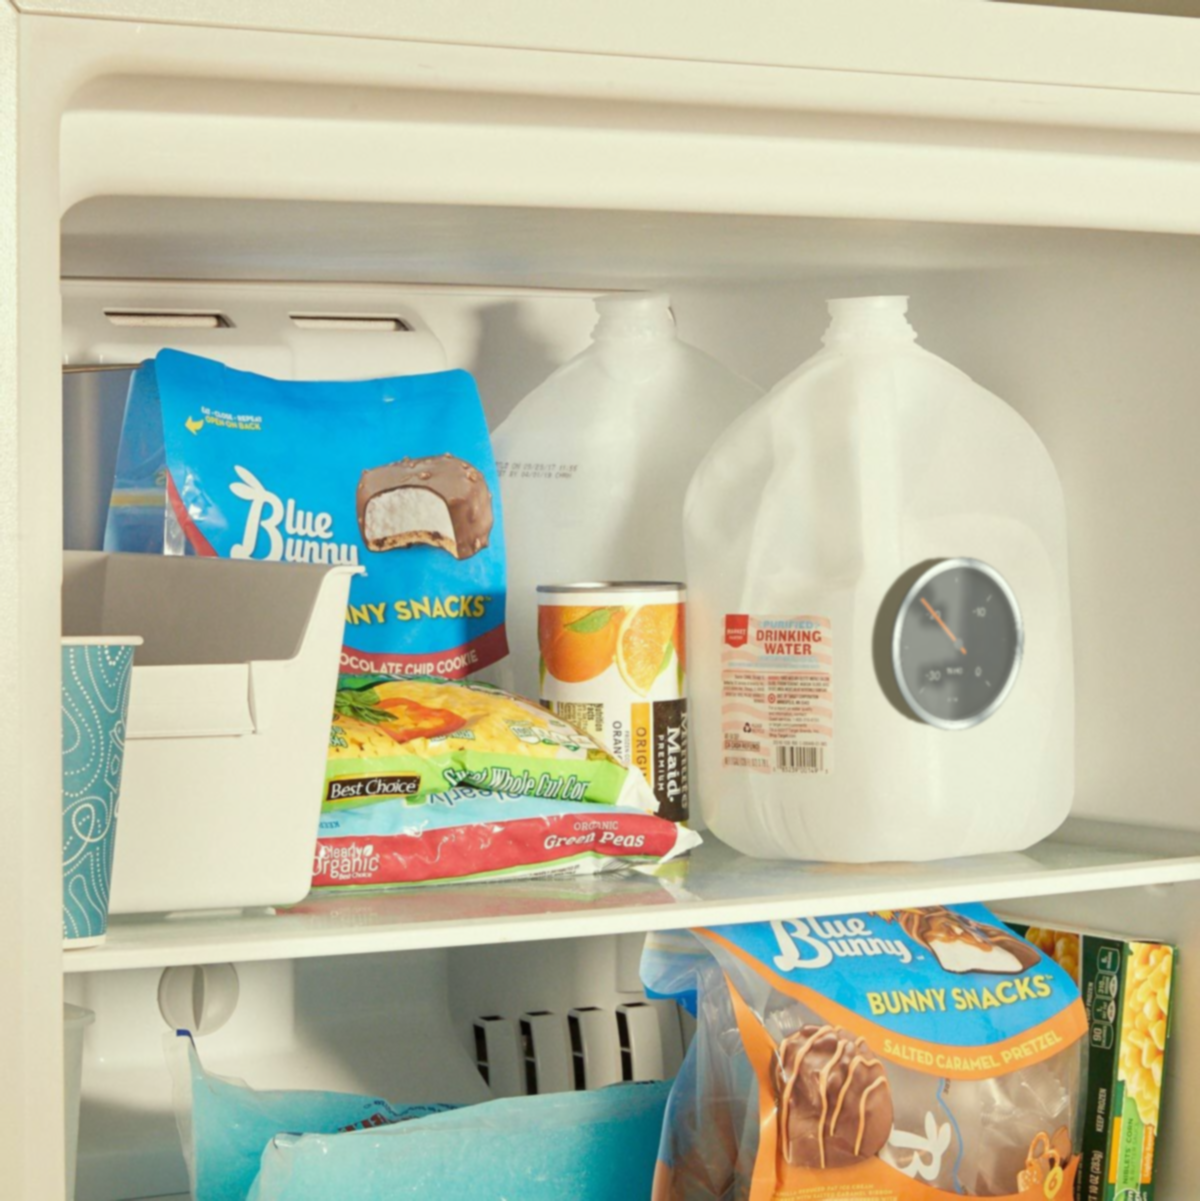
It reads value=-20 unit=inHg
